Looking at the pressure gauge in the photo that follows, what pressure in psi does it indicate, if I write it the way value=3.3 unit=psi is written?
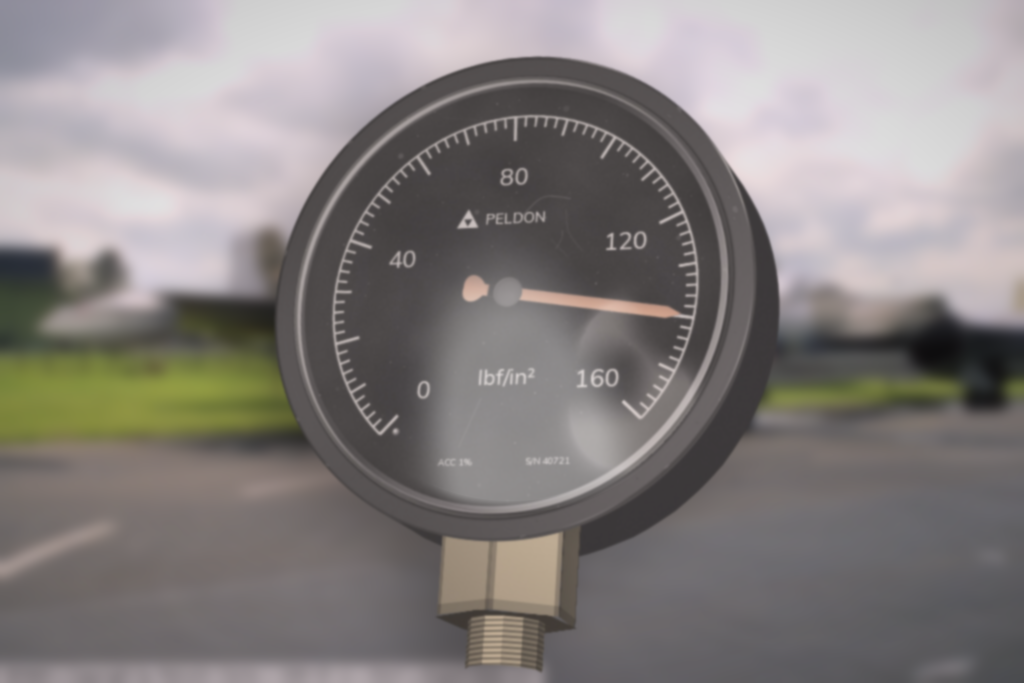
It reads value=140 unit=psi
